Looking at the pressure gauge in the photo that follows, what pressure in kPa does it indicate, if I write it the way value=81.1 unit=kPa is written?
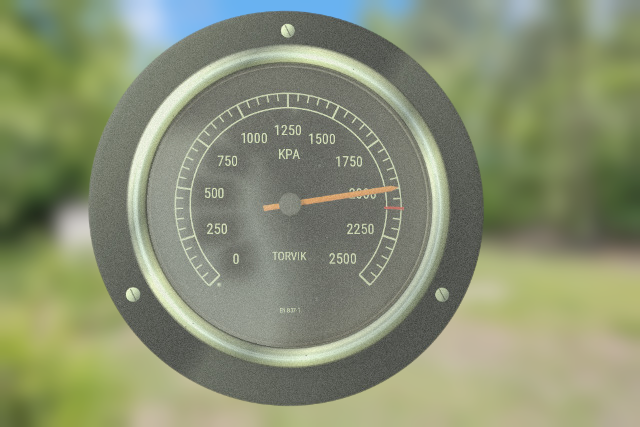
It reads value=2000 unit=kPa
